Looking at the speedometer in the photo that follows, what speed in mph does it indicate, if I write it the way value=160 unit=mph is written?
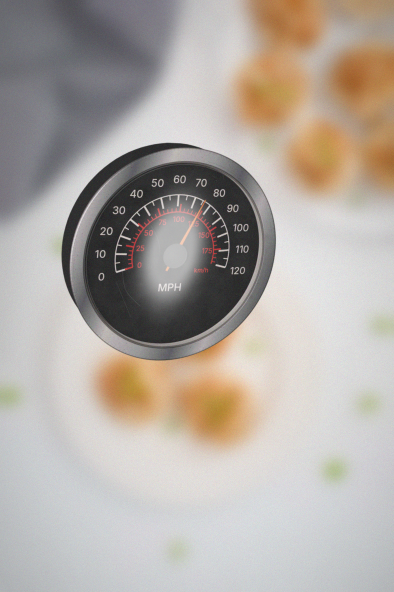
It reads value=75 unit=mph
